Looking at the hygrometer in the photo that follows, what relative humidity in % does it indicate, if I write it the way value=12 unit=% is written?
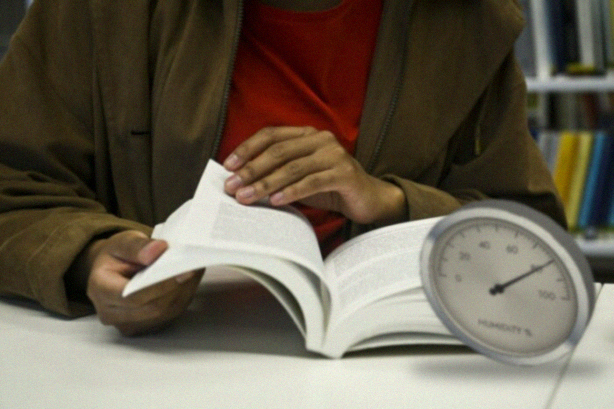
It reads value=80 unit=%
